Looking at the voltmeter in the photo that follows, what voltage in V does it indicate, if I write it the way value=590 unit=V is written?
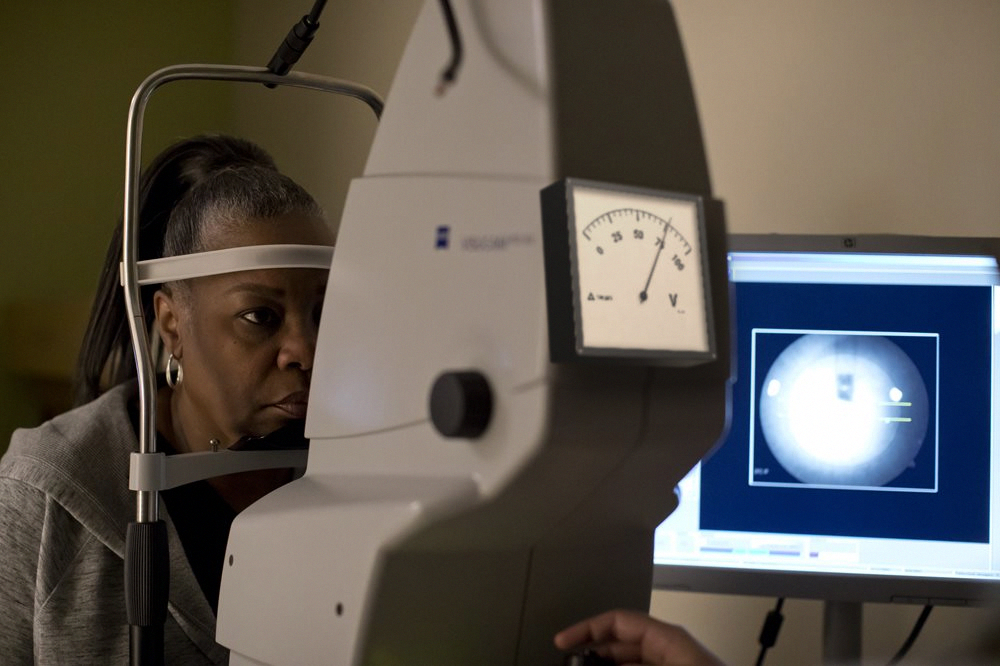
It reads value=75 unit=V
